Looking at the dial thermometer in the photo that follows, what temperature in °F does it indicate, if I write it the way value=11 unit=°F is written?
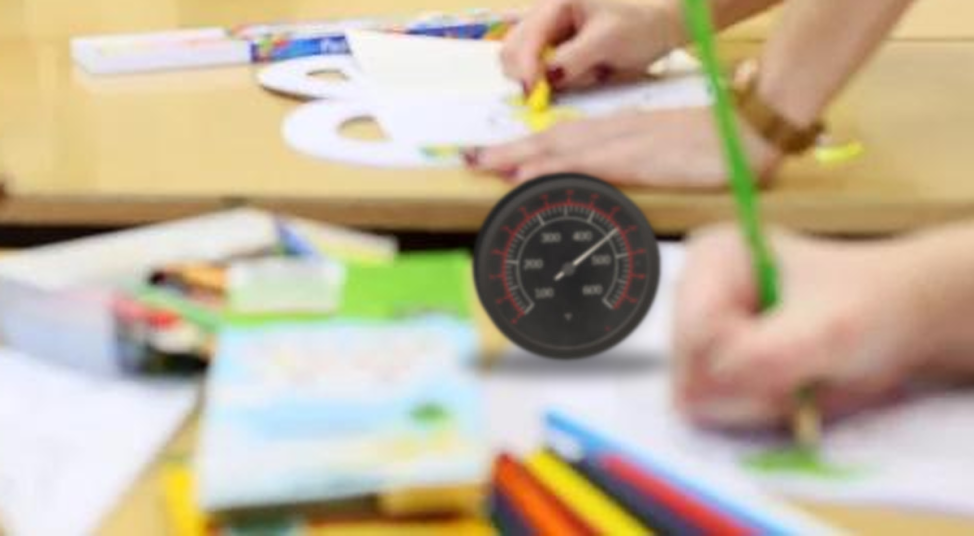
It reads value=450 unit=°F
